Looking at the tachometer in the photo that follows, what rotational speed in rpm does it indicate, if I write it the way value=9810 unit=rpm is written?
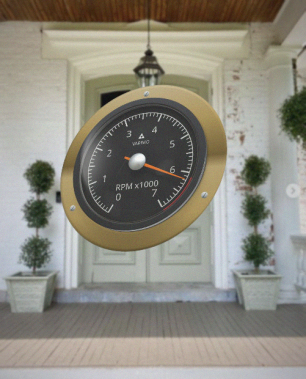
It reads value=6200 unit=rpm
